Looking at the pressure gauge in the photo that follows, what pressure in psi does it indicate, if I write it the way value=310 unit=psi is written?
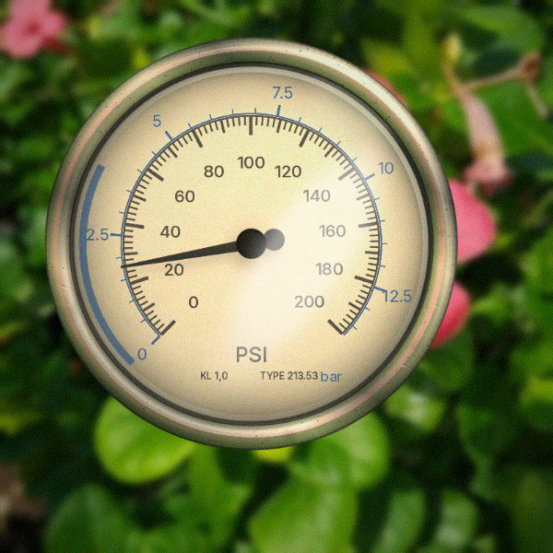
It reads value=26 unit=psi
